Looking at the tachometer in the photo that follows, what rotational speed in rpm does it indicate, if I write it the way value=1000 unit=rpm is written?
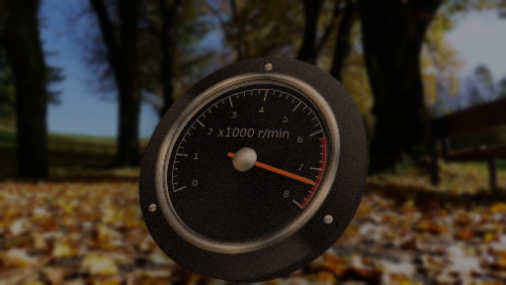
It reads value=7400 unit=rpm
